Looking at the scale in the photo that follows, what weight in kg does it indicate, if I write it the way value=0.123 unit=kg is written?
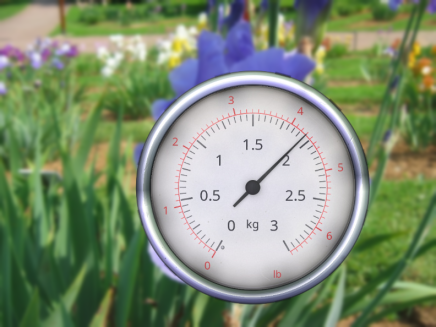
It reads value=1.95 unit=kg
